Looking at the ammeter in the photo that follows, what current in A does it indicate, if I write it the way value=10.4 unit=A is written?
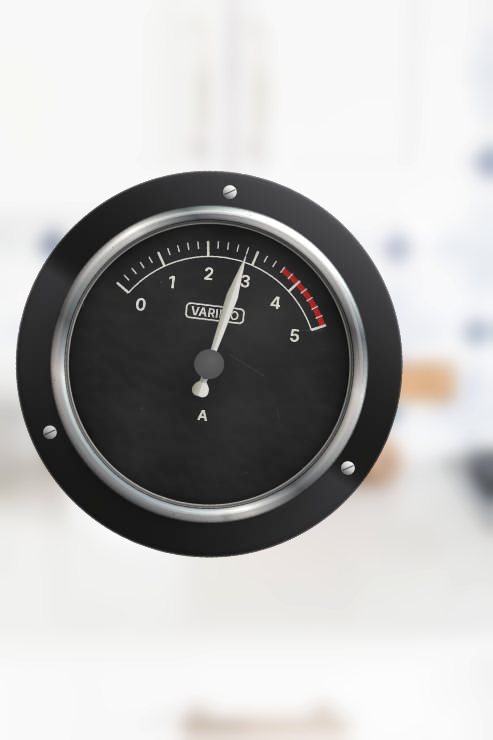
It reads value=2.8 unit=A
